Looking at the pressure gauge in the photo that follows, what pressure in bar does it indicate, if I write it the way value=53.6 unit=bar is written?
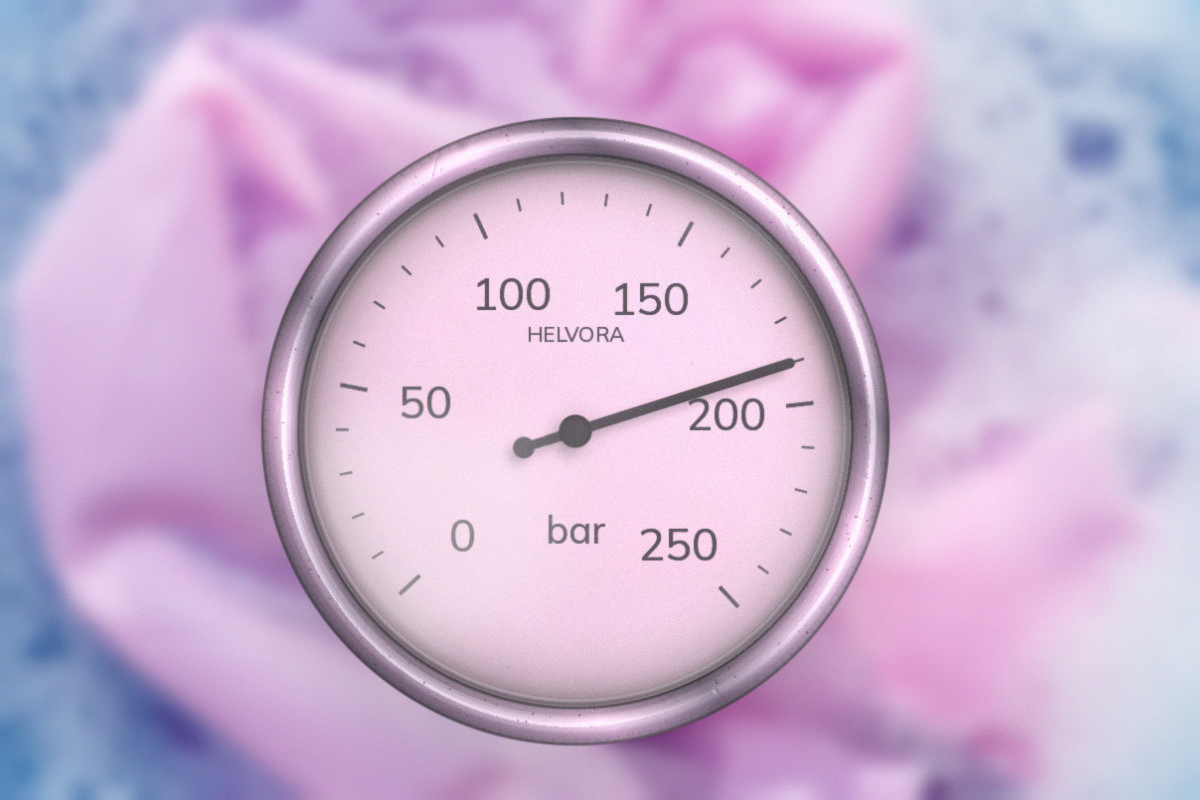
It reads value=190 unit=bar
